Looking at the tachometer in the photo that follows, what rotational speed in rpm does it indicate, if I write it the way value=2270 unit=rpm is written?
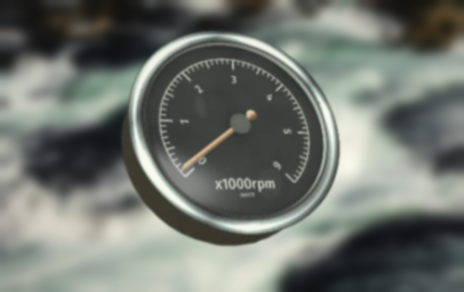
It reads value=100 unit=rpm
